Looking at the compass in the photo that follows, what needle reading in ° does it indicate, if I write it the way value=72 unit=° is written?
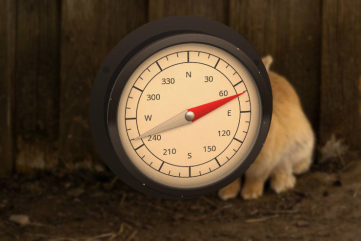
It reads value=70 unit=°
